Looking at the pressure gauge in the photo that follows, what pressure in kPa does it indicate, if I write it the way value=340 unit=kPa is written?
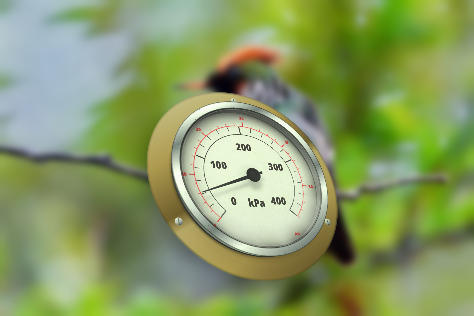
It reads value=40 unit=kPa
